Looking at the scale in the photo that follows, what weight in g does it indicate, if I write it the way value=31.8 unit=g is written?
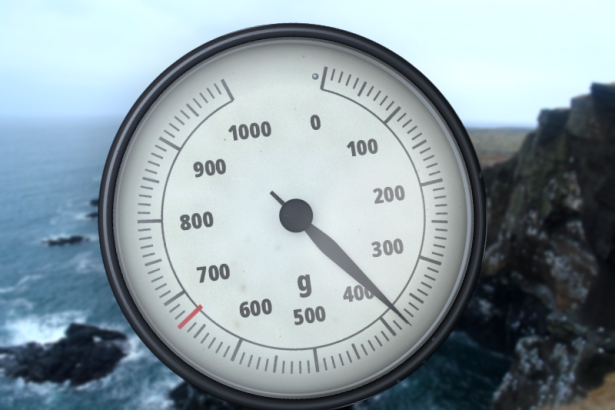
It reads value=380 unit=g
